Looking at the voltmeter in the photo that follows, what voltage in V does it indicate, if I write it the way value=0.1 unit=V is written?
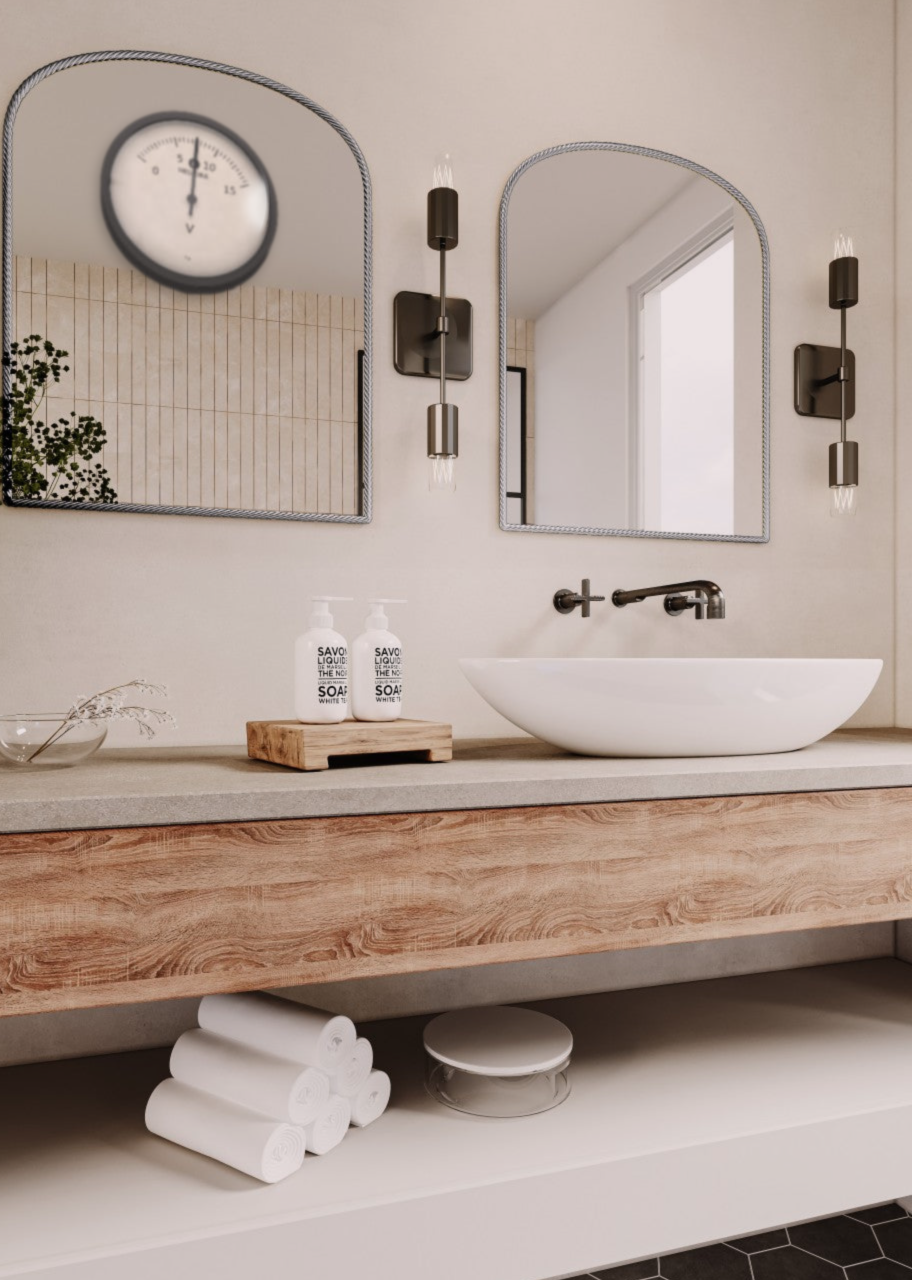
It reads value=7.5 unit=V
